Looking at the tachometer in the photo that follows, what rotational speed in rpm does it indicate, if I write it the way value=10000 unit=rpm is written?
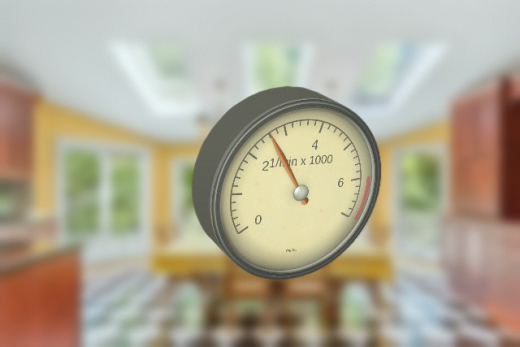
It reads value=2600 unit=rpm
